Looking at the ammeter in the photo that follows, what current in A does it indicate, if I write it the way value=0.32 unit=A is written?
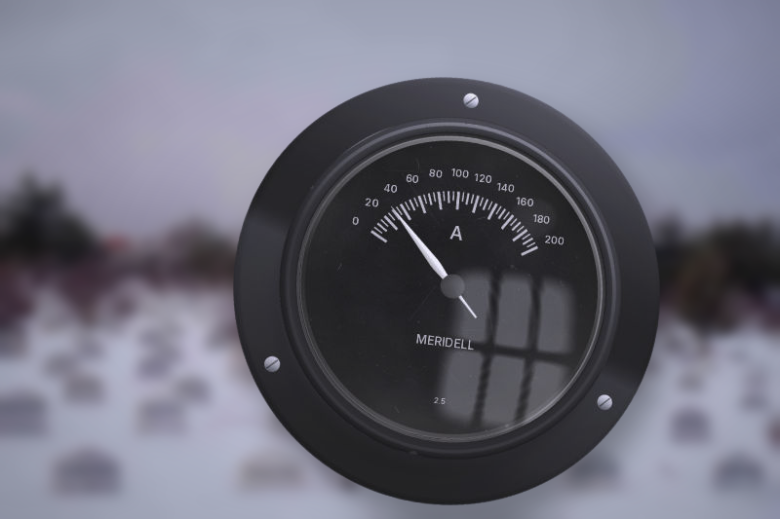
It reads value=30 unit=A
